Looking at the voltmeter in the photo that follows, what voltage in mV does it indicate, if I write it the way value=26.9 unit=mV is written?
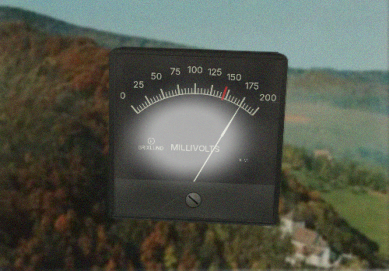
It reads value=175 unit=mV
